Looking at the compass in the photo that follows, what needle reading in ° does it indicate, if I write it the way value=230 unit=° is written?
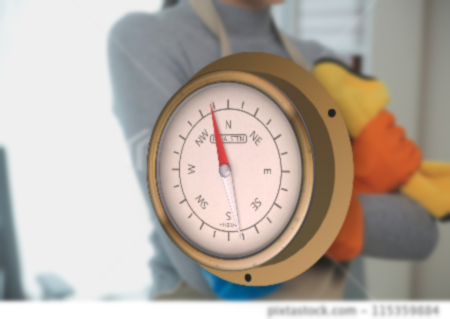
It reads value=345 unit=°
